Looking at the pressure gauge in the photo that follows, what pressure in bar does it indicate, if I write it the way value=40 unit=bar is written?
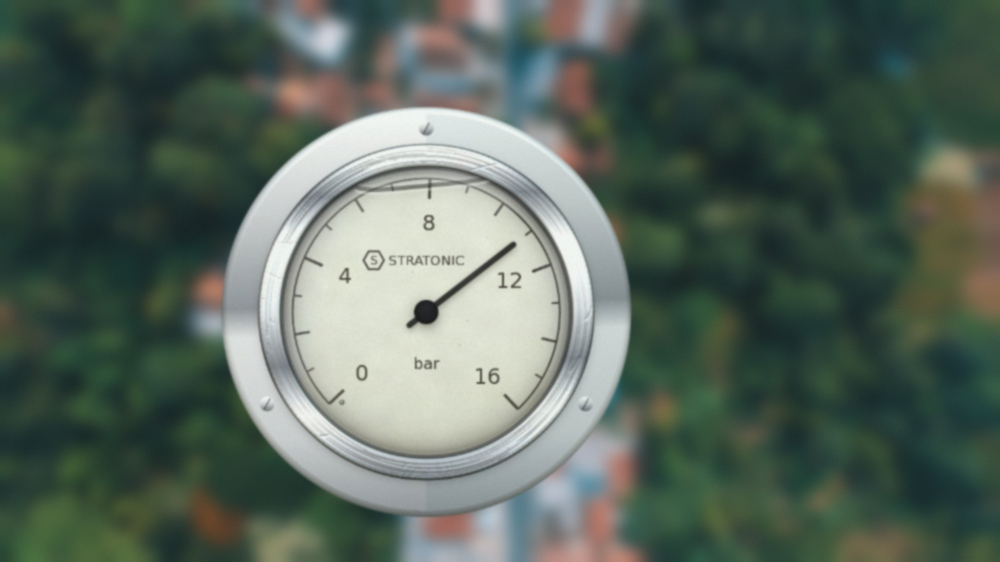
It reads value=11 unit=bar
